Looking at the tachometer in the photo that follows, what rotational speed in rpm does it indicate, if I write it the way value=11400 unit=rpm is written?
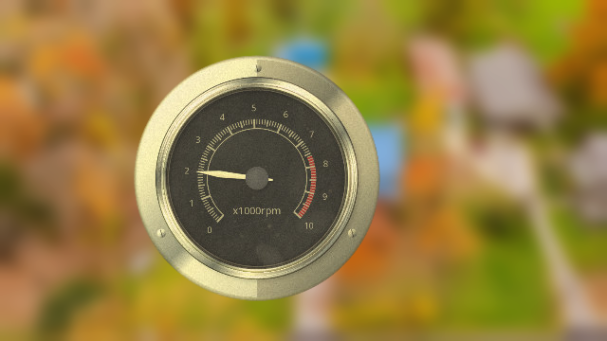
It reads value=2000 unit=rpm
